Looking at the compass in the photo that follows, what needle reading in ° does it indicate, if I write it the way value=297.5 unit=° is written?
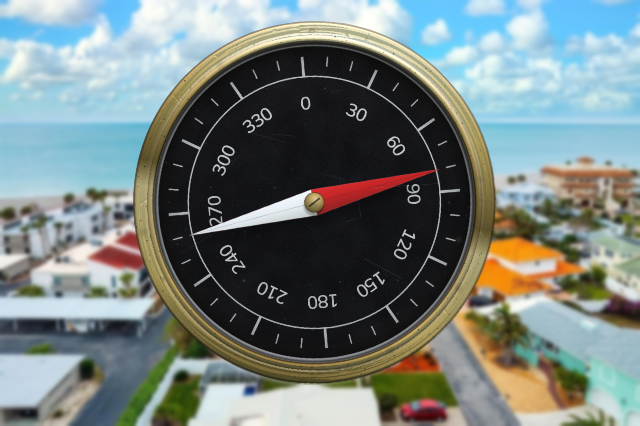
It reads value=80 unit=°
